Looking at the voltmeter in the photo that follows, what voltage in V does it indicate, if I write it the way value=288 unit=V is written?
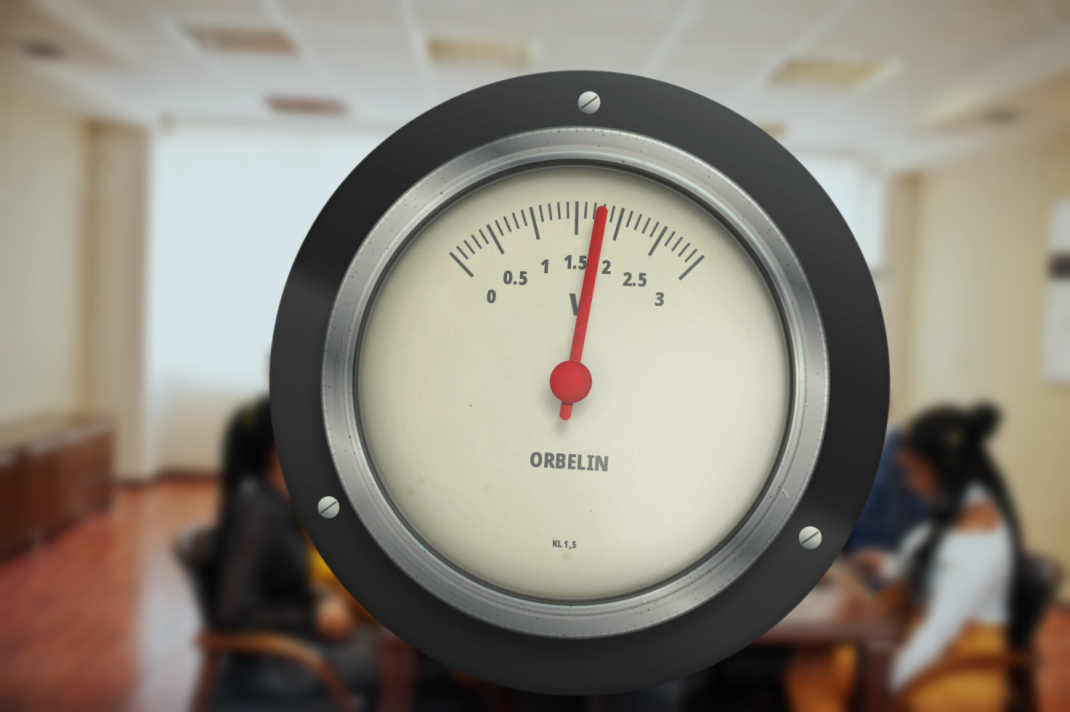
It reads value=1.8 unit=V
